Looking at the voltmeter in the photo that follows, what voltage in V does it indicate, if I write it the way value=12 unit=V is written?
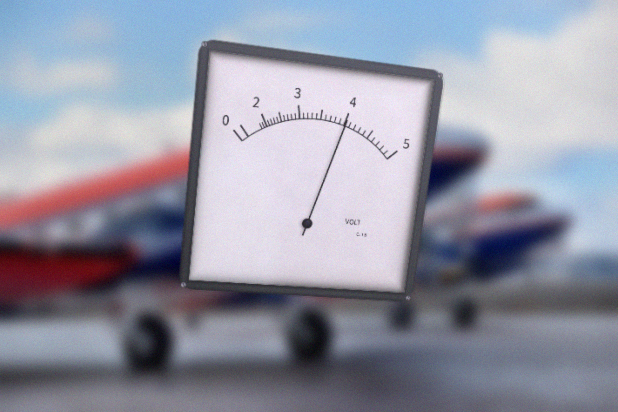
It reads value=4 unit=V
